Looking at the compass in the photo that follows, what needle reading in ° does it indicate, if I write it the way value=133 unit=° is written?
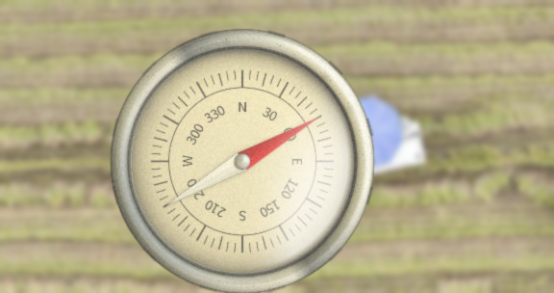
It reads value=60 unit=°
